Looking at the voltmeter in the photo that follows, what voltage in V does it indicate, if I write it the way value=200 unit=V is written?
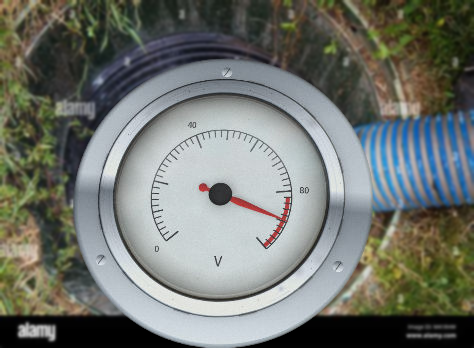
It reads value=90 unit=V
